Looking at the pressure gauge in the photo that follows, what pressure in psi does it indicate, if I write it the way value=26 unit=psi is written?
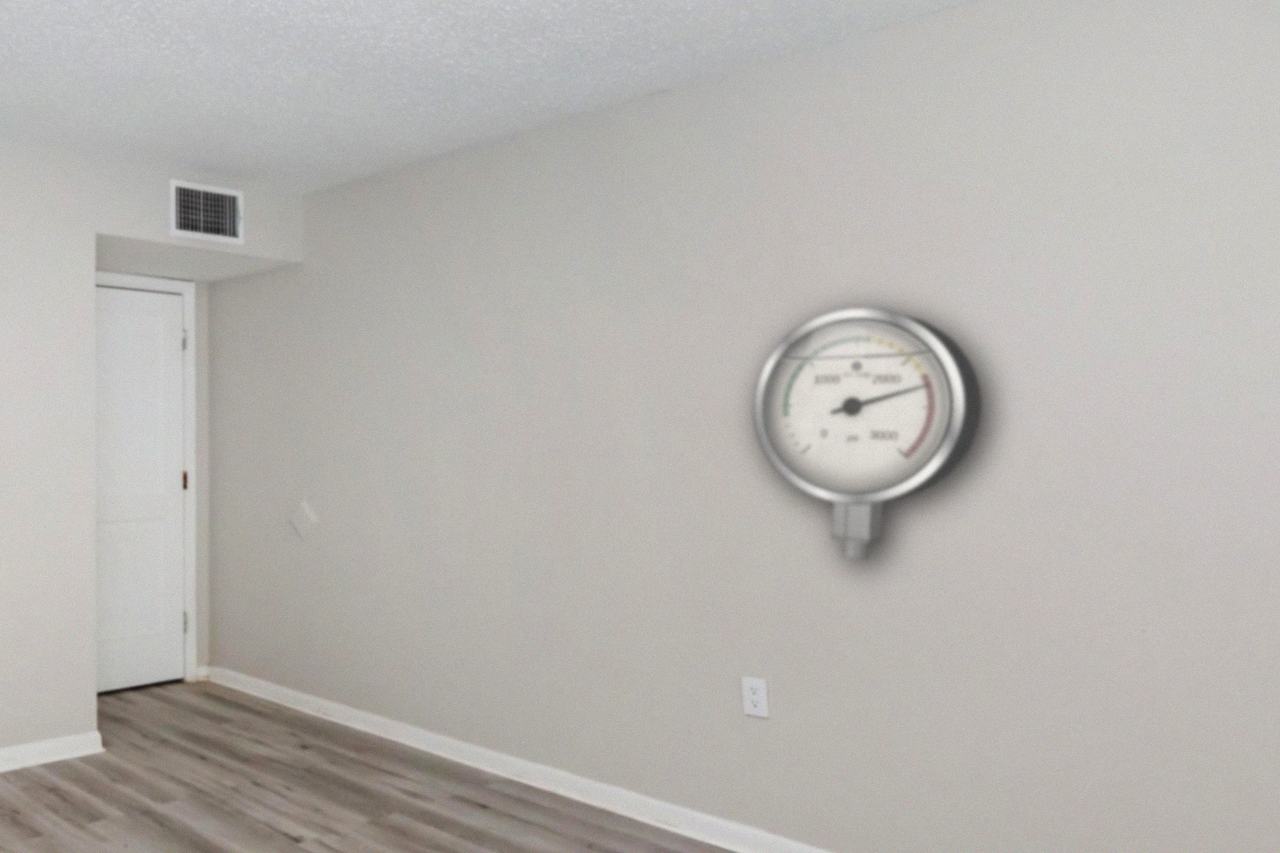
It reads value=2300 unit=psi
